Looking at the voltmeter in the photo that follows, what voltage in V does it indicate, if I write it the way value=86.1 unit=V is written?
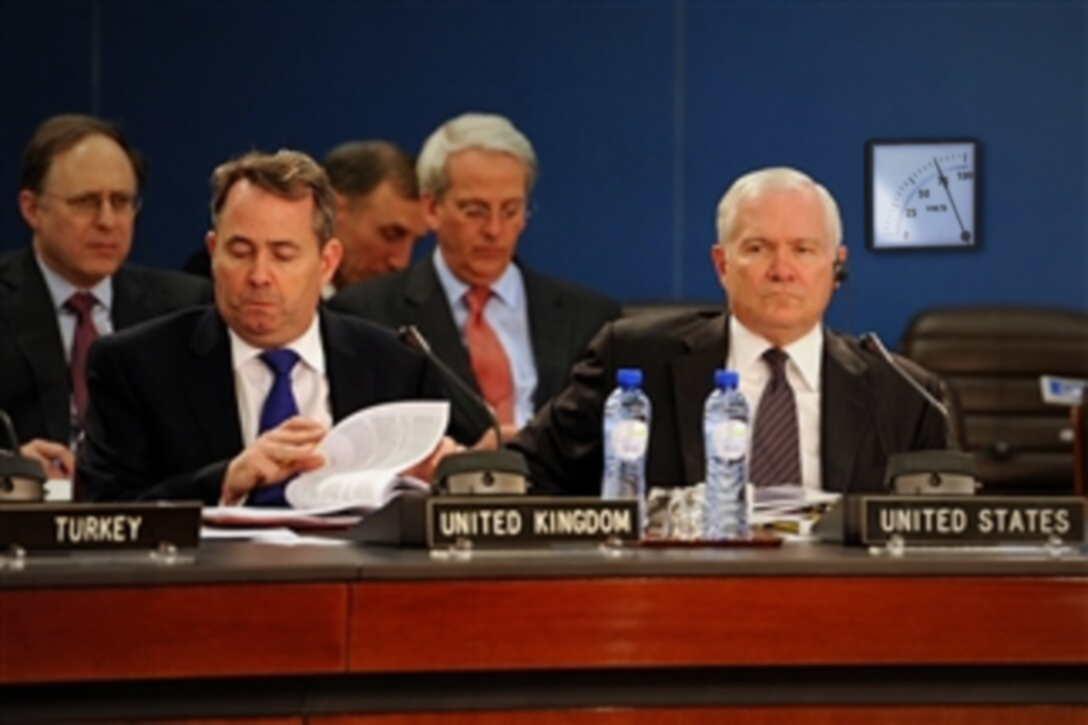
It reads value=75 unit=V
